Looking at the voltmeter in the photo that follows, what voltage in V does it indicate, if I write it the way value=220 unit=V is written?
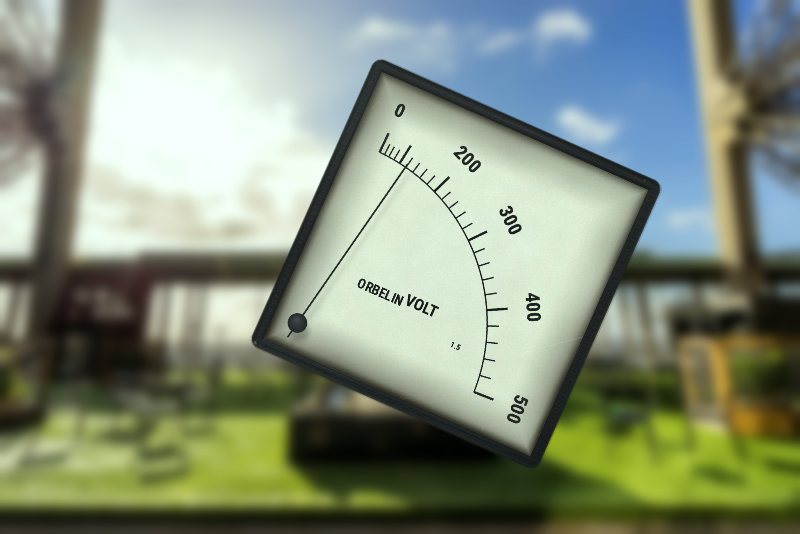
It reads value=120 unit=V
